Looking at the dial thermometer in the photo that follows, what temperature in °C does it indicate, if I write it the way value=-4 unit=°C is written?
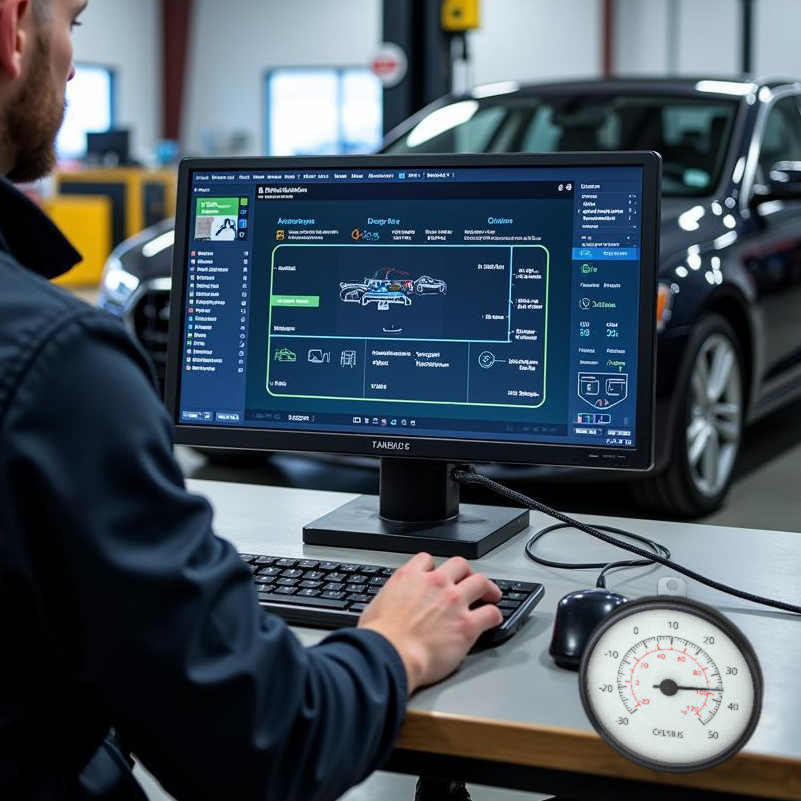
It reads value=35 unit=°C
